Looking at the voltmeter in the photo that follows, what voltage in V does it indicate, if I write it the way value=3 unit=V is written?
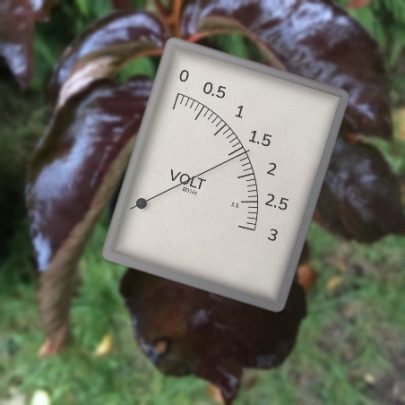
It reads value=1.6 unit=V
